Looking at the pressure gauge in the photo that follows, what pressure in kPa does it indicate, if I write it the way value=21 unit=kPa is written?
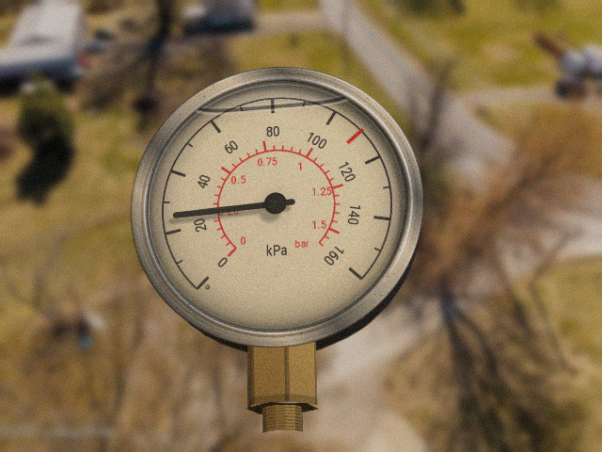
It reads value=25 unit=kPa
